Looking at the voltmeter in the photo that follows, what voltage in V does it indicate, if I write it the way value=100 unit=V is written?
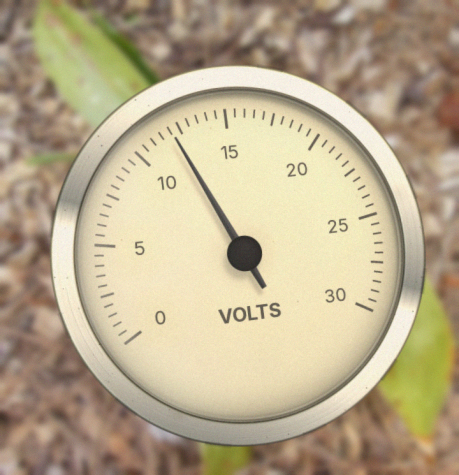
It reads value=12 unit=V
